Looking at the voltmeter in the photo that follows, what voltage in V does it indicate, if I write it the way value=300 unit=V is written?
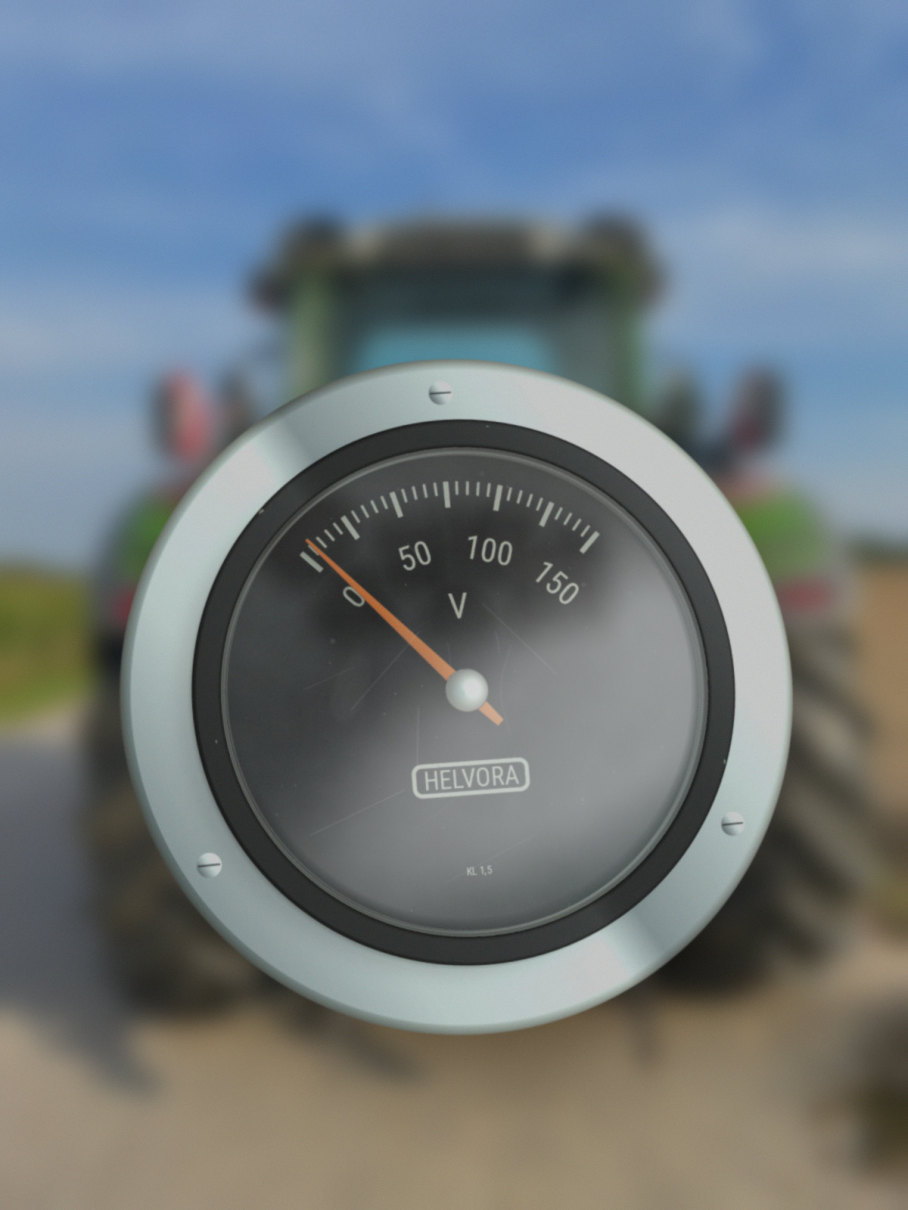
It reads value=5 unit=V
